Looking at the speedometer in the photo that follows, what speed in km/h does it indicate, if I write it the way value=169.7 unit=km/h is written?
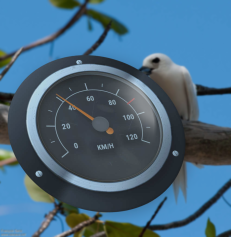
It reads value=40 unit=km/h
